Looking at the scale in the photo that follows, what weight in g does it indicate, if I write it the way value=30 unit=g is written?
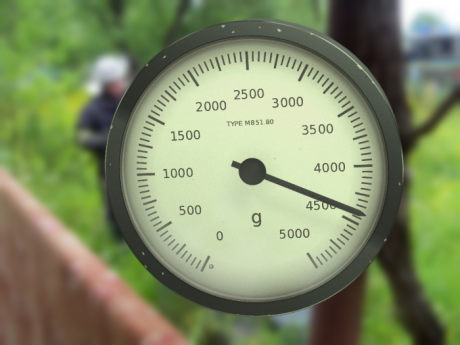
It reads value=4400 unit=g
